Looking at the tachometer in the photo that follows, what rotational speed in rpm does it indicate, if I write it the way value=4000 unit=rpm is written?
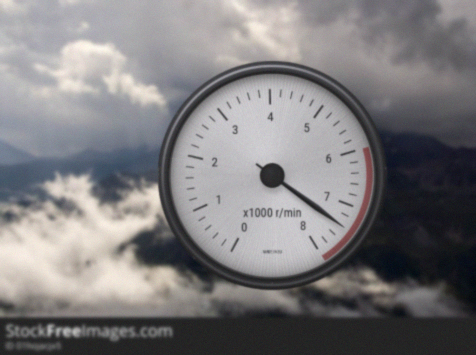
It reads value=7400 unit=rpm
